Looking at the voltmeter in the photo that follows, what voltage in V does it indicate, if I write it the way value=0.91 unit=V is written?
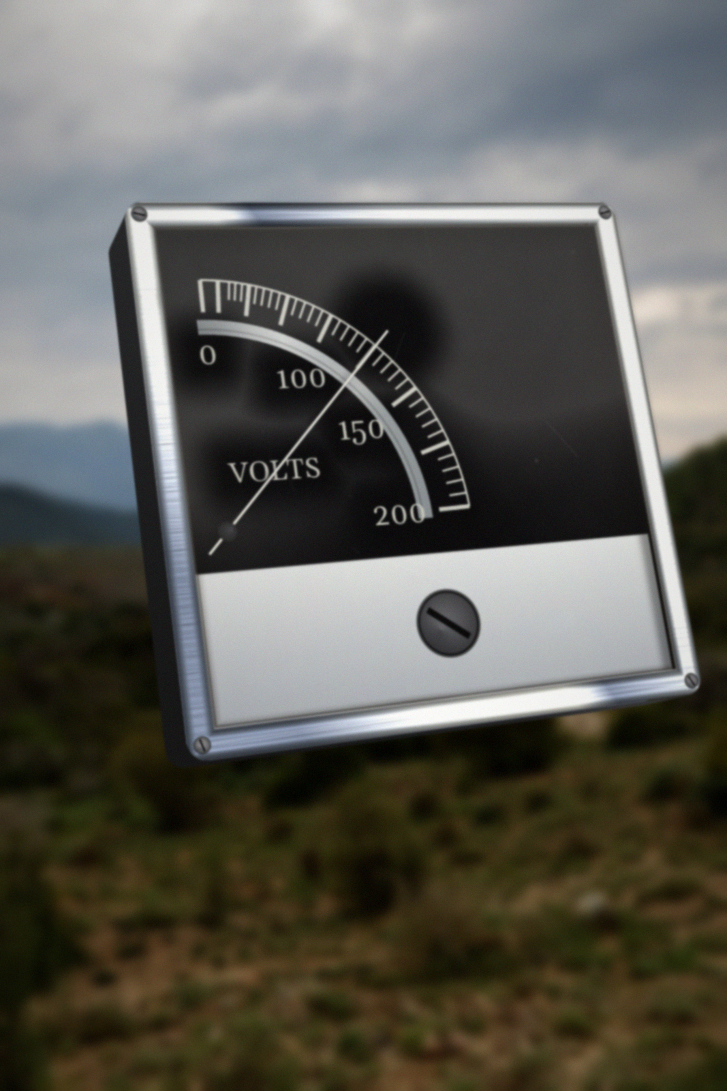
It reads value=125 unit=V
